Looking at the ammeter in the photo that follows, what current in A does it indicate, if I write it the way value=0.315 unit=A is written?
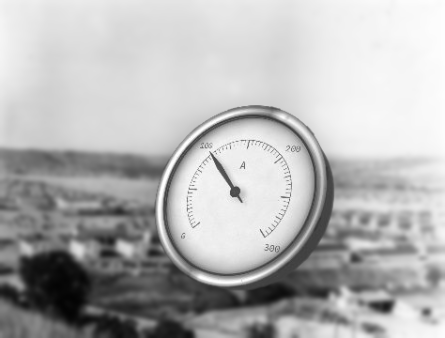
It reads value=100 unit=A
